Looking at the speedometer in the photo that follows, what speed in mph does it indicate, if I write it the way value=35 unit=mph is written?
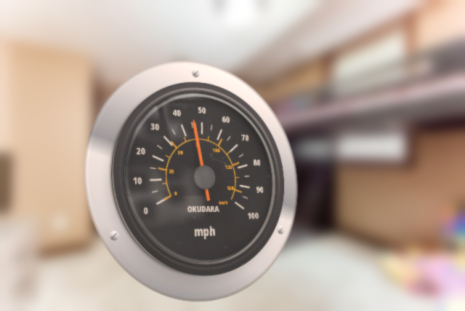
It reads value=45 unit=mph
